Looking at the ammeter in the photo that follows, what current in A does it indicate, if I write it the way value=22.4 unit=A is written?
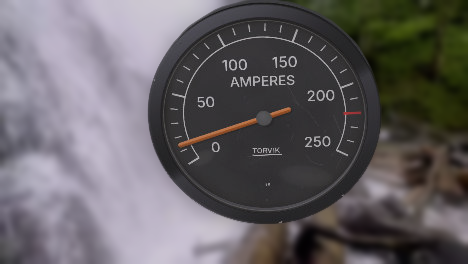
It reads value=15 unit=A
